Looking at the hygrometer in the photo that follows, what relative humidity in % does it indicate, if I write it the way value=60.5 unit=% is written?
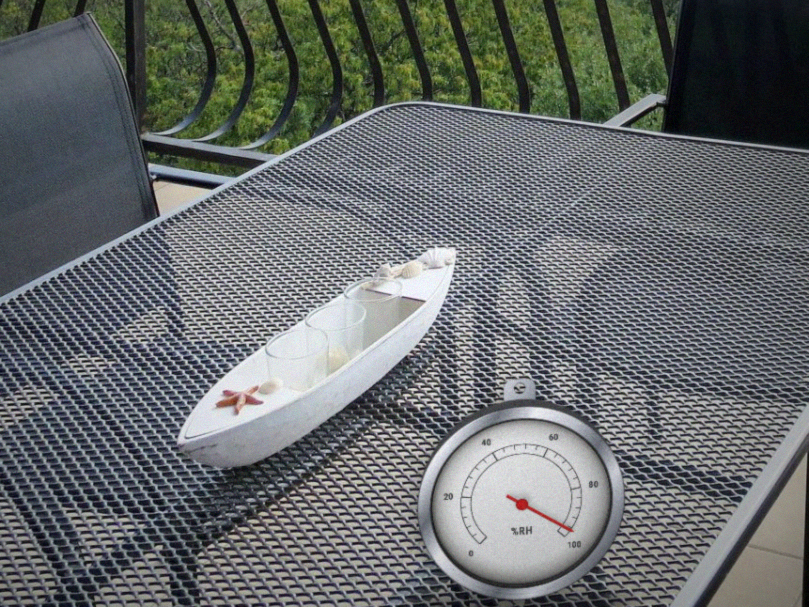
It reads value=96 unit=%
